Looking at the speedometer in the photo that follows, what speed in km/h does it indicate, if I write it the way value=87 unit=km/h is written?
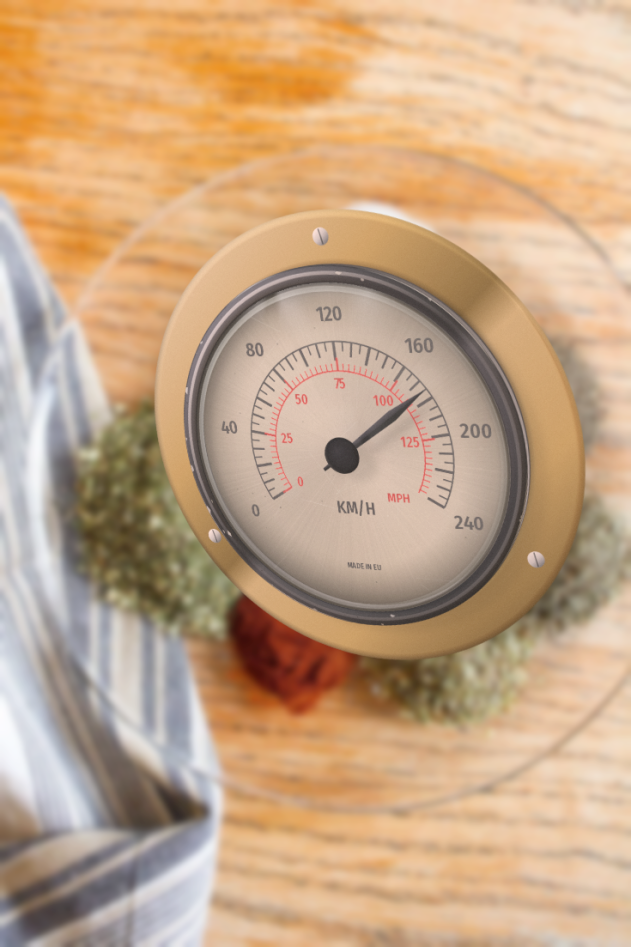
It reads value=175 unit=km/h
